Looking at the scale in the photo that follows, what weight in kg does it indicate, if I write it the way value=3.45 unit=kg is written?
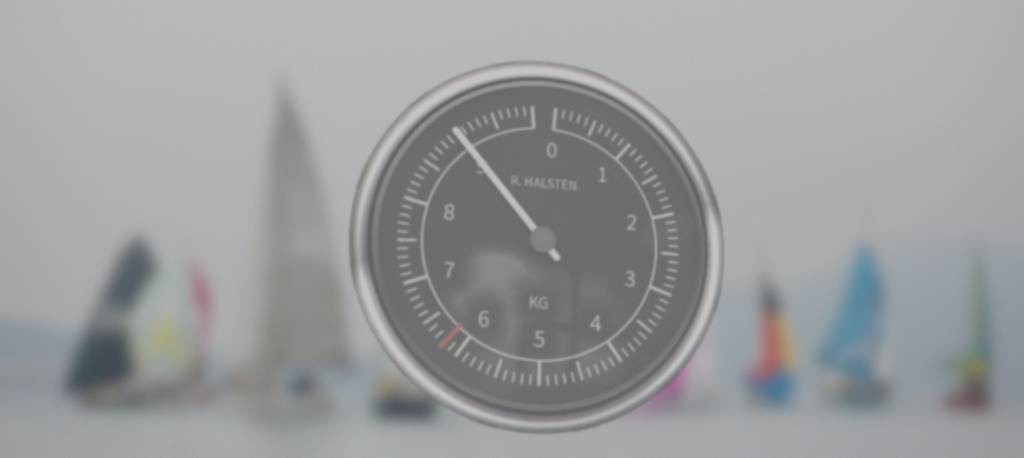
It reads value=9 unit=kg
